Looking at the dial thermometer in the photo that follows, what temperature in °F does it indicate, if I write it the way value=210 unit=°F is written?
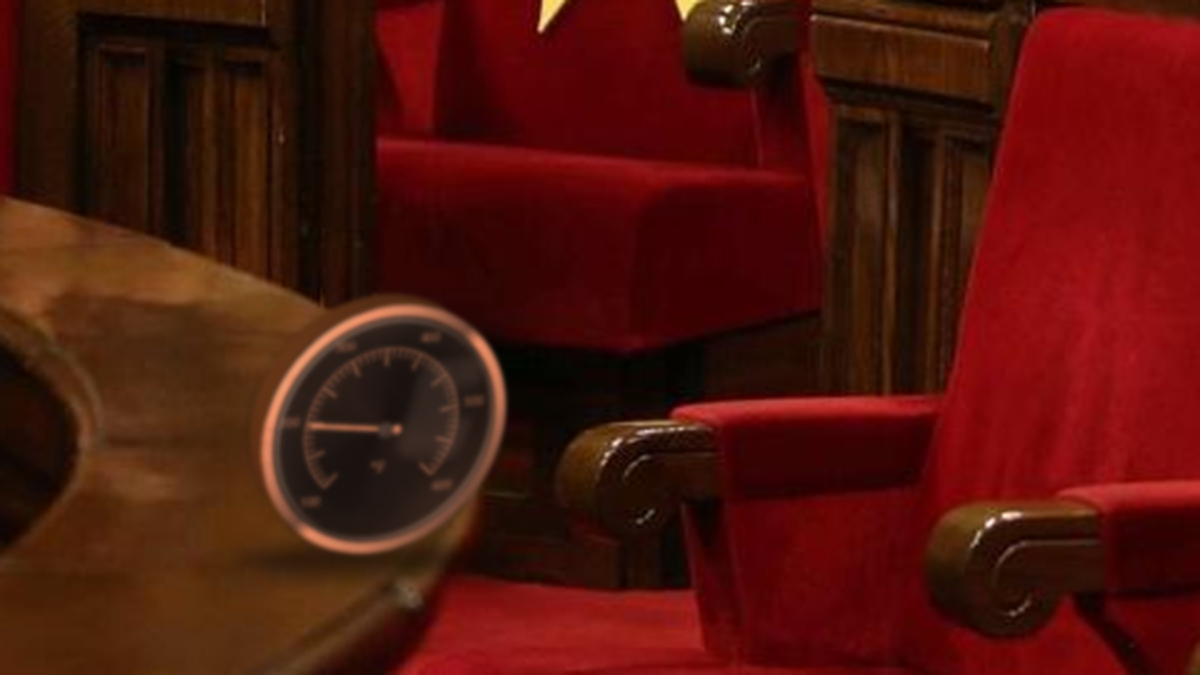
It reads value=200 unit=°F
